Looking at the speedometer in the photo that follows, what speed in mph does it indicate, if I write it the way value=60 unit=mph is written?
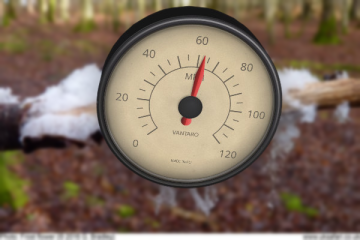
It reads value=62.5 unit=mph
